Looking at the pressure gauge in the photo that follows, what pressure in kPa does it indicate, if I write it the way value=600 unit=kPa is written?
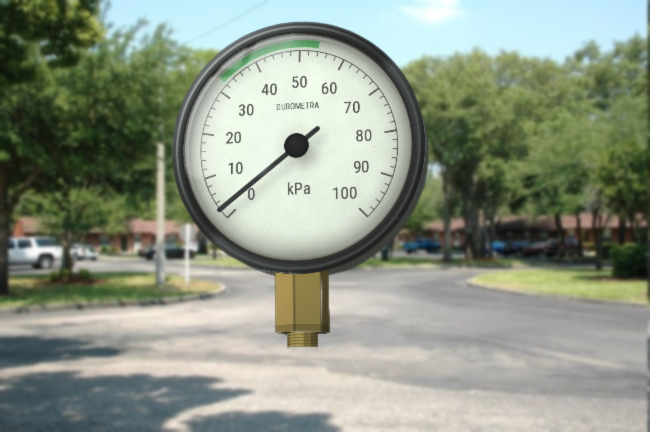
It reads value=2 unit=kPa
